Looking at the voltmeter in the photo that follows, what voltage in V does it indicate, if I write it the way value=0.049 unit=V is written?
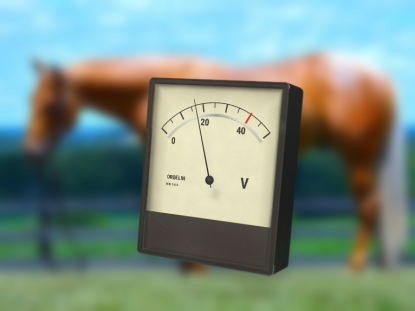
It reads value=17.5 unit=V
